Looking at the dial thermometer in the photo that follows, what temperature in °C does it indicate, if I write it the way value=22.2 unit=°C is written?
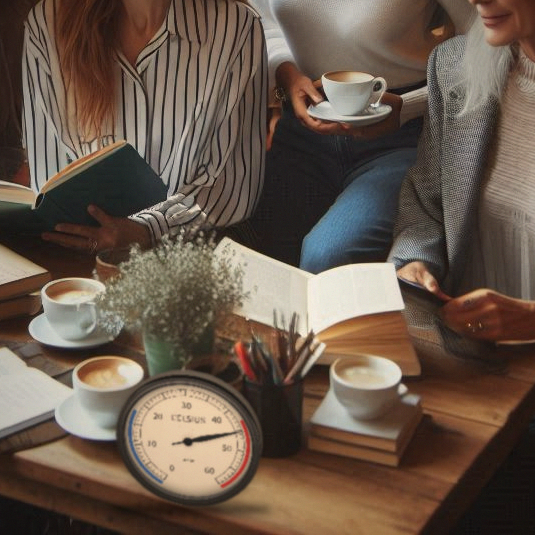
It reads value=45 unit=°C
